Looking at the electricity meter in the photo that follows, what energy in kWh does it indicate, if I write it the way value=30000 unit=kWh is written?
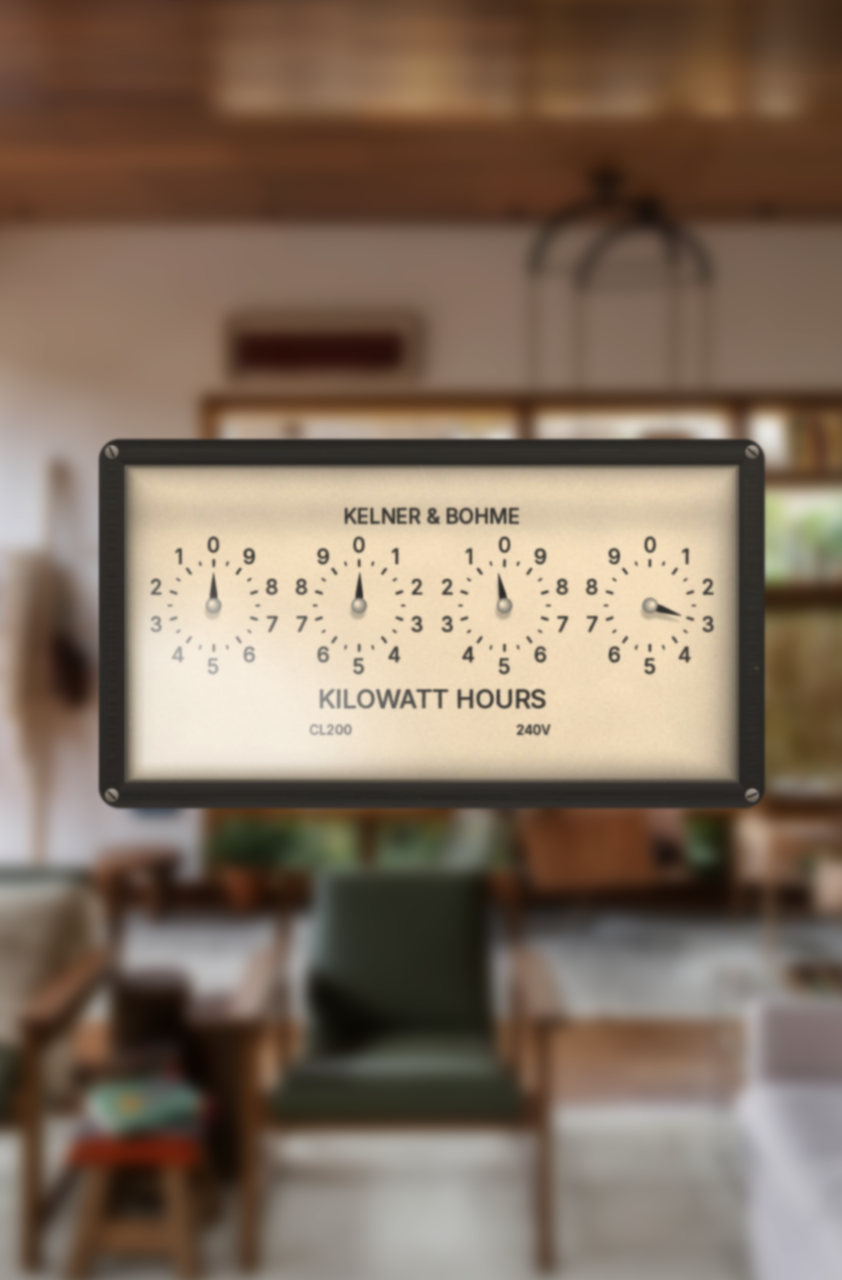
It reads value=3 unit=kWh
